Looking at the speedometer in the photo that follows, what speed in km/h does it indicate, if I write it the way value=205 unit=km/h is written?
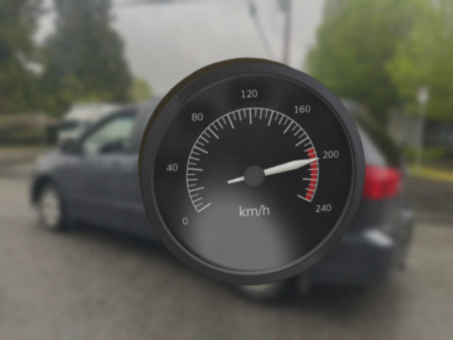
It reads value=200 unit=km/h
